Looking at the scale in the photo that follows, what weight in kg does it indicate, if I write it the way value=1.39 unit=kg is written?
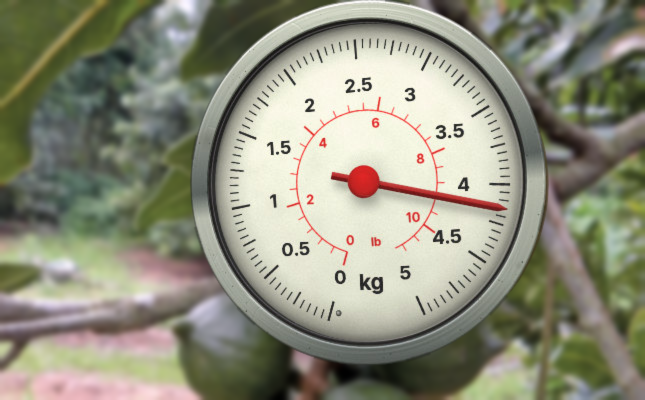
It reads value=4.15 unit=kg
